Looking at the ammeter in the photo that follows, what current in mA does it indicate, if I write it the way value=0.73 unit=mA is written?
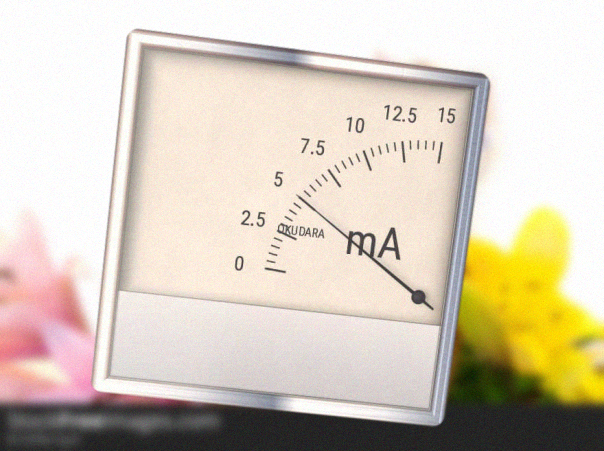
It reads value=5 unit=mA
